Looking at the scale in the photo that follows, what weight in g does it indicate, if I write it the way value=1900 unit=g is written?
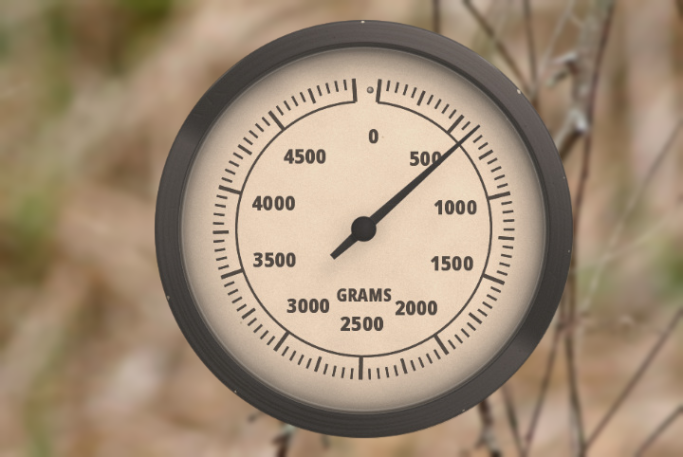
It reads value=600 unit=g
